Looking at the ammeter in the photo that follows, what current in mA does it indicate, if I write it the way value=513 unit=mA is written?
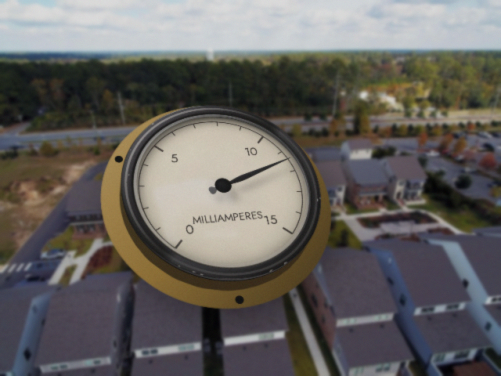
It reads value=11.5 unit=mA
